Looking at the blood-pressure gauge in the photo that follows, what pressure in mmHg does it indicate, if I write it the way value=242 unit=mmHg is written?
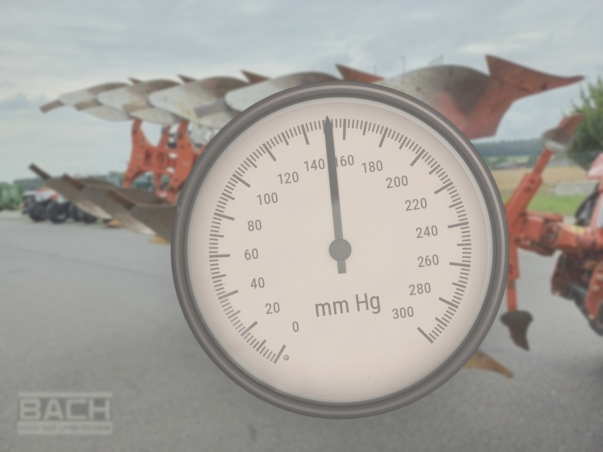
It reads value=152 unit=mmHg
